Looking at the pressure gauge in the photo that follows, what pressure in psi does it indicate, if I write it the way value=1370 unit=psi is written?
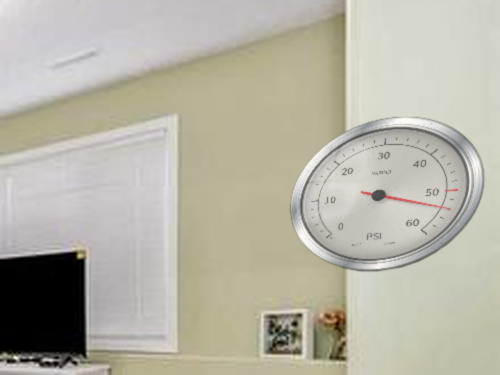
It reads value=54 unit=psi
